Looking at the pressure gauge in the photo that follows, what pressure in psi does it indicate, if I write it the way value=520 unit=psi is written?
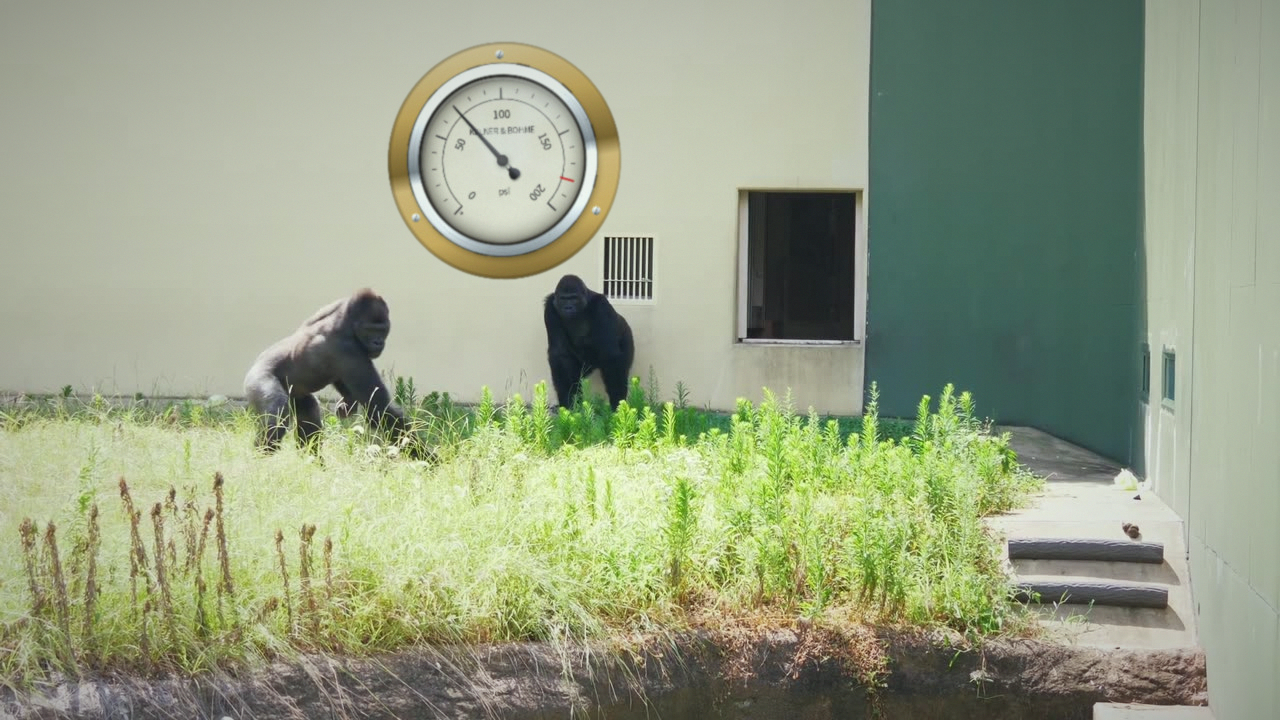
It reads value=70 unit=psi
